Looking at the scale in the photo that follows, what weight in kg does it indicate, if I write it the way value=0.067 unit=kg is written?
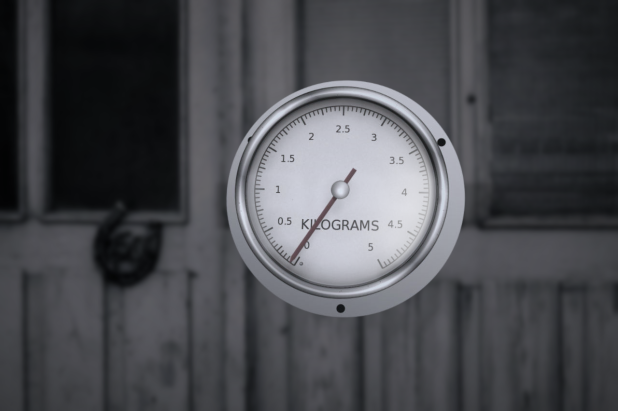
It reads value=0.05 unit=kg
